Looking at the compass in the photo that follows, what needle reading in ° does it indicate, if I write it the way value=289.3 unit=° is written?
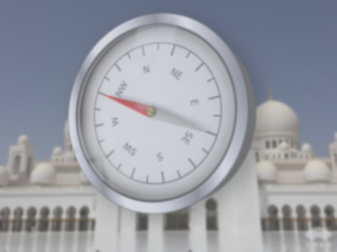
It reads value=300 unit=°
